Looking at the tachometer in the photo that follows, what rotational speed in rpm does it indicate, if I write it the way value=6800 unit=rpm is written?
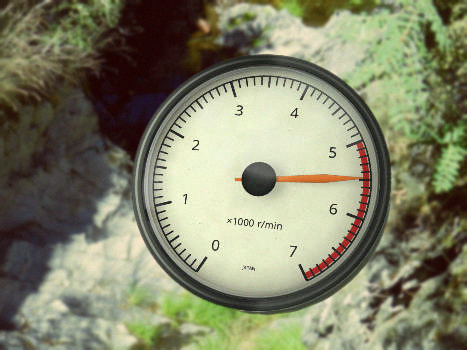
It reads value=5500 unit=rpm
